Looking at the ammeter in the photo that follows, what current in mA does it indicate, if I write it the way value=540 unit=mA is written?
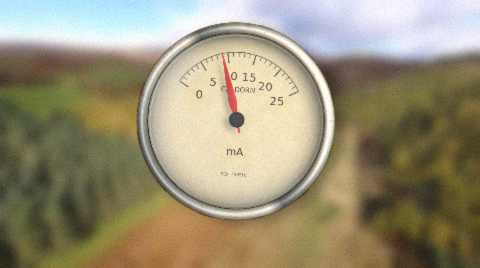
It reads value=9 unit=mA
